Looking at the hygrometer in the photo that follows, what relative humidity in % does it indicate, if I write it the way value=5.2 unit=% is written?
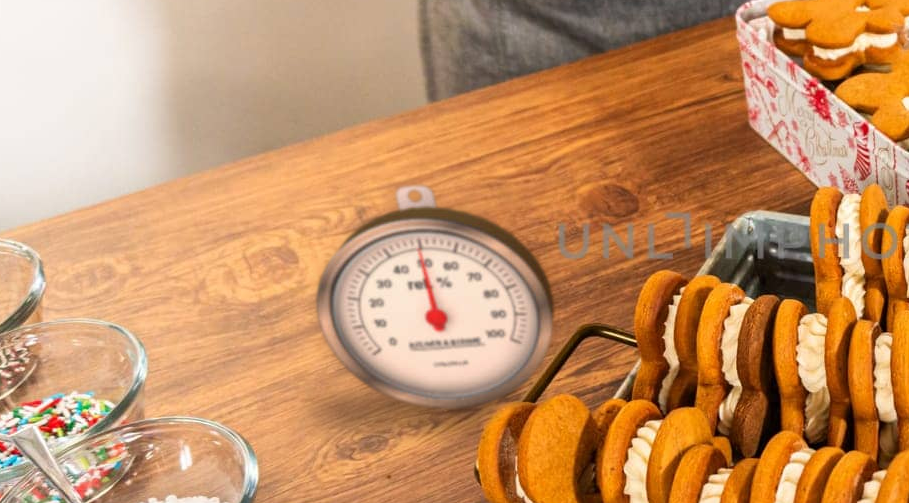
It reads value=50 unit=%
